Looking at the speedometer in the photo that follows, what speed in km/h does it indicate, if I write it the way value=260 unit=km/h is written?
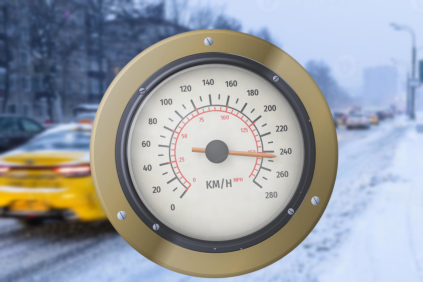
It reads value=245 unit=km/h
